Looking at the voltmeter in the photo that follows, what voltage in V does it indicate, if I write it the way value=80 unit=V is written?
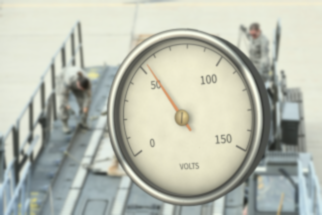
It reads value=55 unit=V
